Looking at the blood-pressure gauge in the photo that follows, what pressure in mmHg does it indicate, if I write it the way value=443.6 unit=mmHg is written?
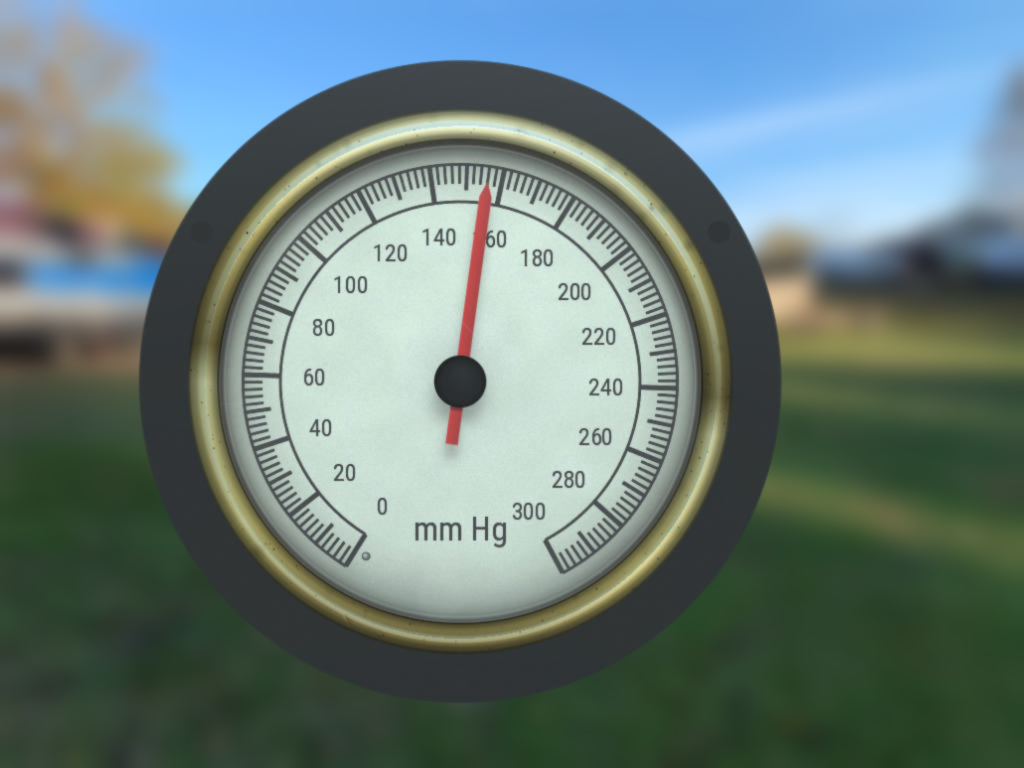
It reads value=156 unit=mmHg
